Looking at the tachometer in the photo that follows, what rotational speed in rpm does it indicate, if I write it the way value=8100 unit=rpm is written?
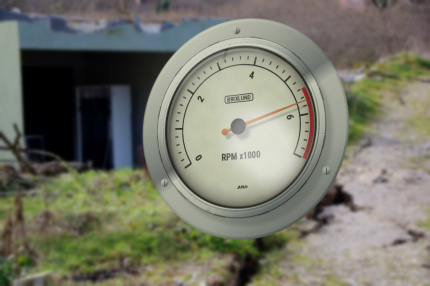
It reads value=5700 unit=rpm
